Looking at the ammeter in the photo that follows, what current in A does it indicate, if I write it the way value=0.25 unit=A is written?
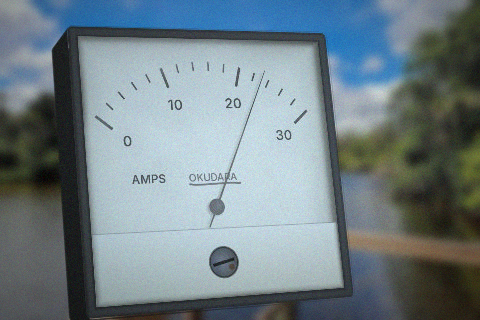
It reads value=23 unit=A
